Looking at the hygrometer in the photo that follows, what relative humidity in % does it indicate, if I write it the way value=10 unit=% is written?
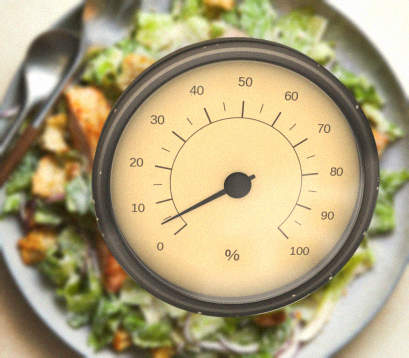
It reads value=5 unit=%
